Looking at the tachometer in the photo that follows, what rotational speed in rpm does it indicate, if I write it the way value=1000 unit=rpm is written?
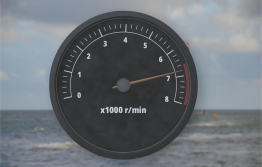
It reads value=6800 unit=rpm
